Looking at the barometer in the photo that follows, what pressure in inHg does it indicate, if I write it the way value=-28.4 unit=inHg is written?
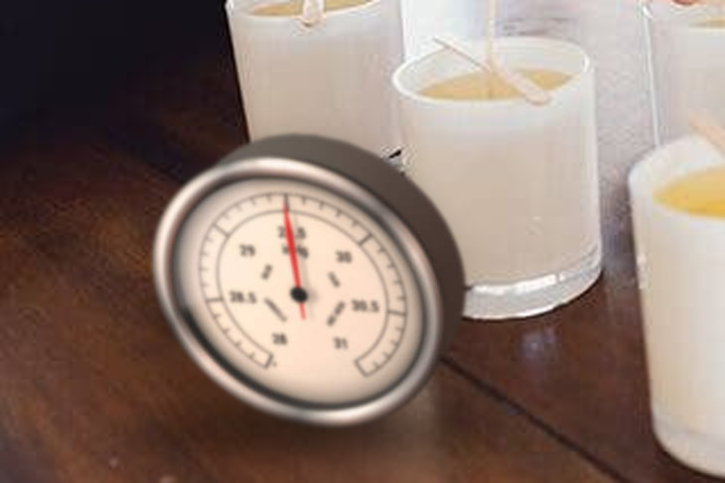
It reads value=29.5 unit=inHg
